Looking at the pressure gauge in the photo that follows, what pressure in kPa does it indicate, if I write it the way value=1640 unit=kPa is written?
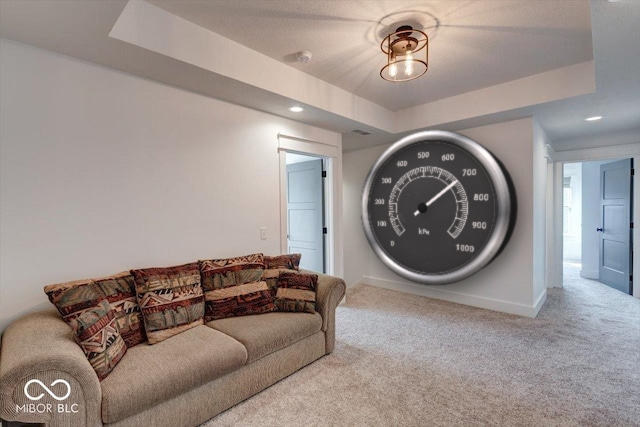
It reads value=700 unit=kPa
